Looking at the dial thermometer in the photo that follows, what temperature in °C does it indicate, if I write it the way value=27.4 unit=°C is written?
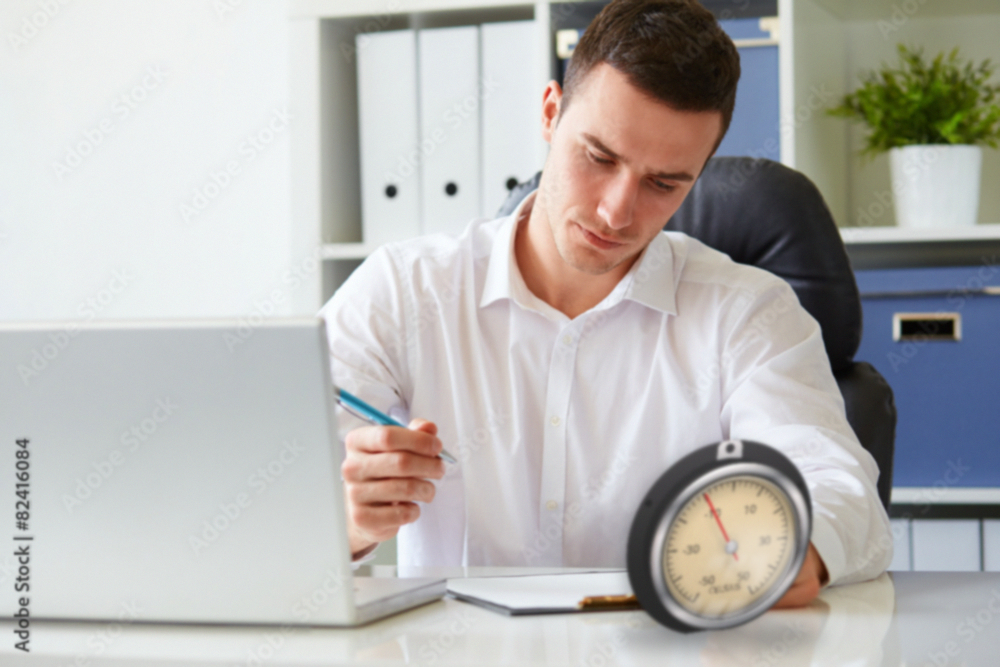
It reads value=-10 unit=°C
